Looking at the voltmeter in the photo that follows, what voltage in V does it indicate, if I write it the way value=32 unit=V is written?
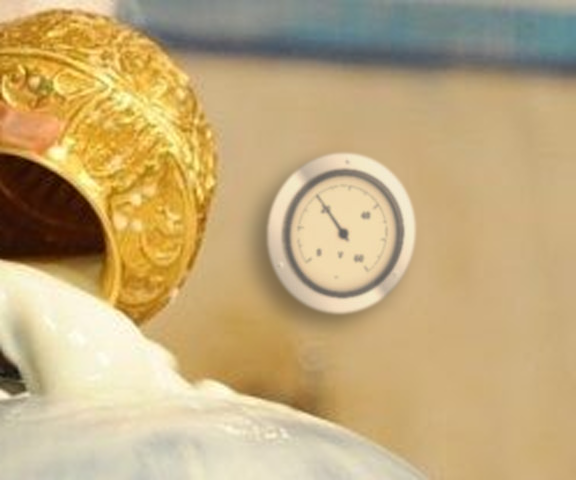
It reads value=20 unit=V
